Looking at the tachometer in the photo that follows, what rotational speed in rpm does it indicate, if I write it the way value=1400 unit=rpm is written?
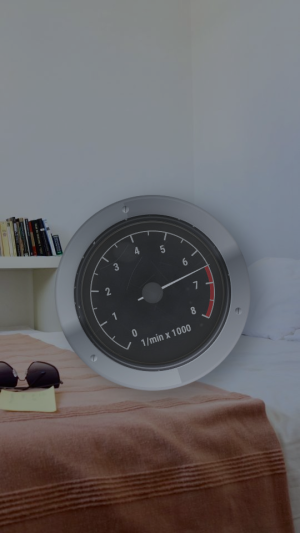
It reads value=6500 unit=rpm
